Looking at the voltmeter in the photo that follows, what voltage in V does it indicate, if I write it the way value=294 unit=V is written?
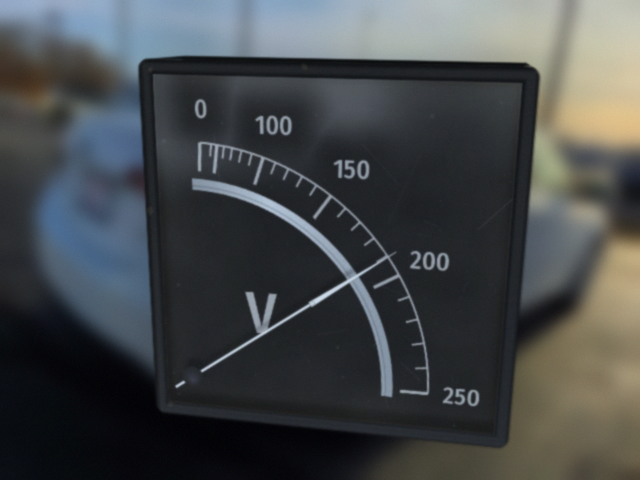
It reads value=190 unit=V
